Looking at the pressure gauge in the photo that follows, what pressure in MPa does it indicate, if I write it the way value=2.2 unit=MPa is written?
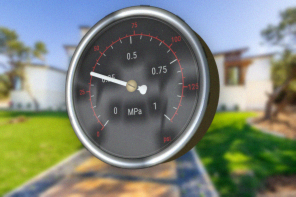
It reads value=0.25 unit=MPa
